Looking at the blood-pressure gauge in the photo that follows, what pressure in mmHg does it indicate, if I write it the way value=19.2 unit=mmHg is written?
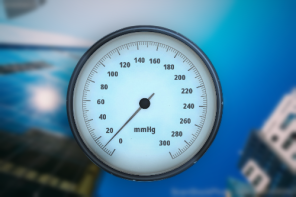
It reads value=10 unit=mmHg
